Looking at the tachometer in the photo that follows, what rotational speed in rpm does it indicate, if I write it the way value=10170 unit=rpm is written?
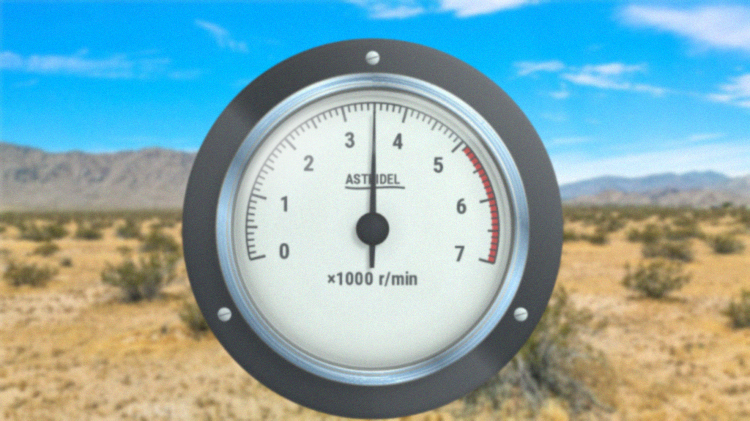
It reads value=3500 unit=rpm
